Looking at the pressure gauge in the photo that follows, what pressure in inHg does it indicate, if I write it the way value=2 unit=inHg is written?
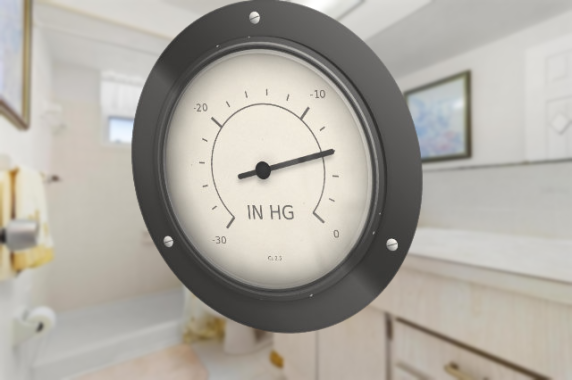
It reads value=-6 unit=inHg
